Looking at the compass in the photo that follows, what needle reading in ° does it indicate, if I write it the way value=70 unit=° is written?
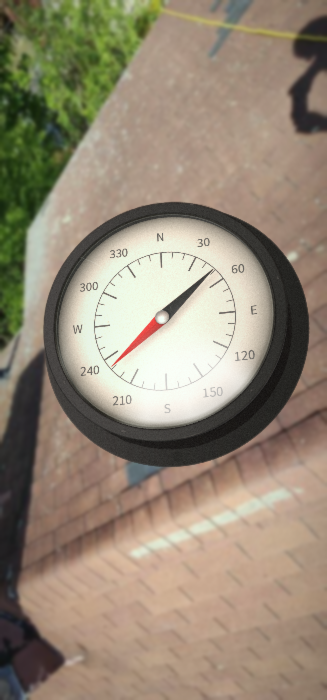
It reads value=230 unit=°
